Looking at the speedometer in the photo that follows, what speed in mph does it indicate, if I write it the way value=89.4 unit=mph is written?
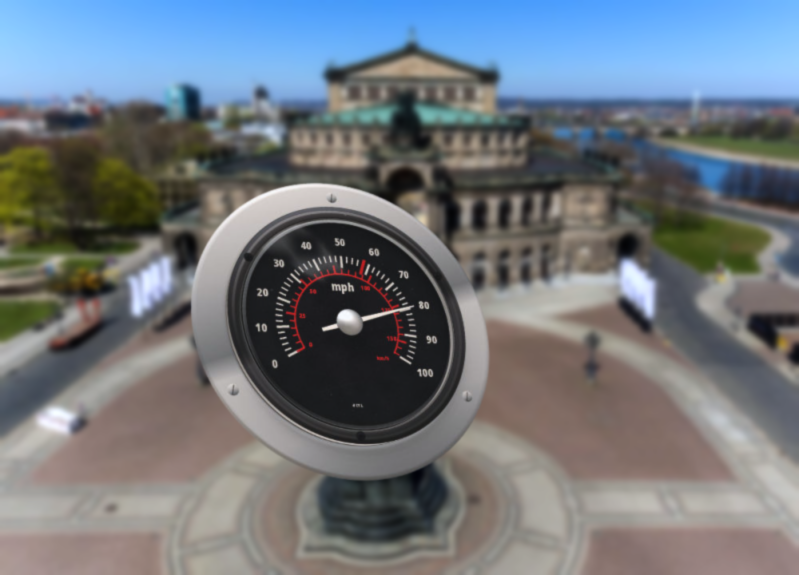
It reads value=80 unit=mph
